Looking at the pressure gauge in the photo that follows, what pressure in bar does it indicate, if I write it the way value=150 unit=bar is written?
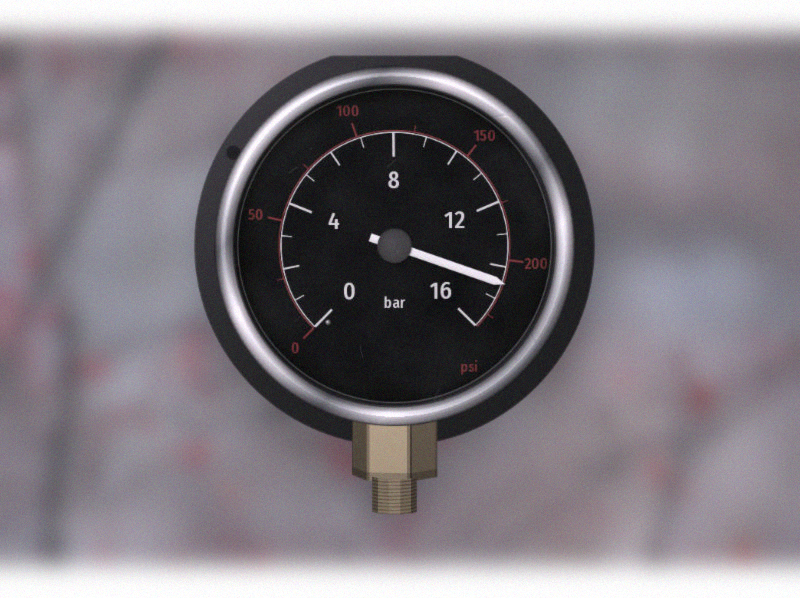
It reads value=14.5 unit=bar
